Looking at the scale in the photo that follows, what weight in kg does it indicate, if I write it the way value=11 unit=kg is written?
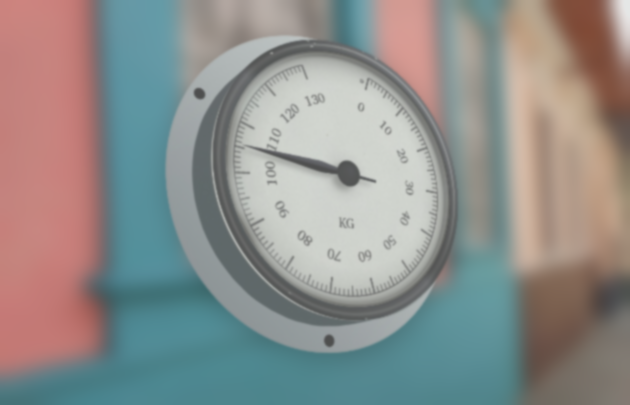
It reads value=105 unit=kg
